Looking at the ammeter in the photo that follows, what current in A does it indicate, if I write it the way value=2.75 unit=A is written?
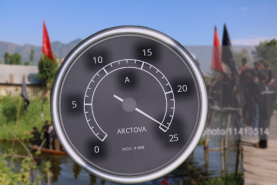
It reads value=24.5 unit=A
